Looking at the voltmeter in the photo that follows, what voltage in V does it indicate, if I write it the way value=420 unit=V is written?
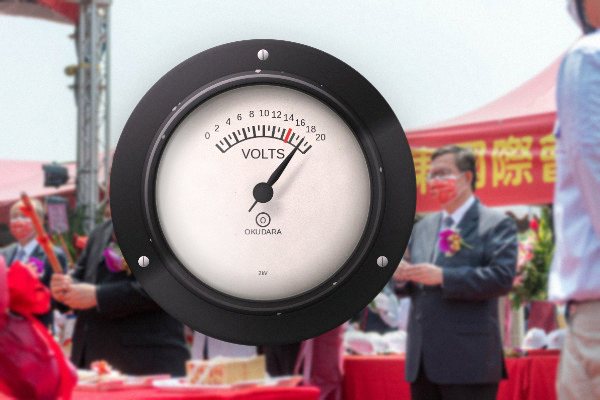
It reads value=18 unit=V
